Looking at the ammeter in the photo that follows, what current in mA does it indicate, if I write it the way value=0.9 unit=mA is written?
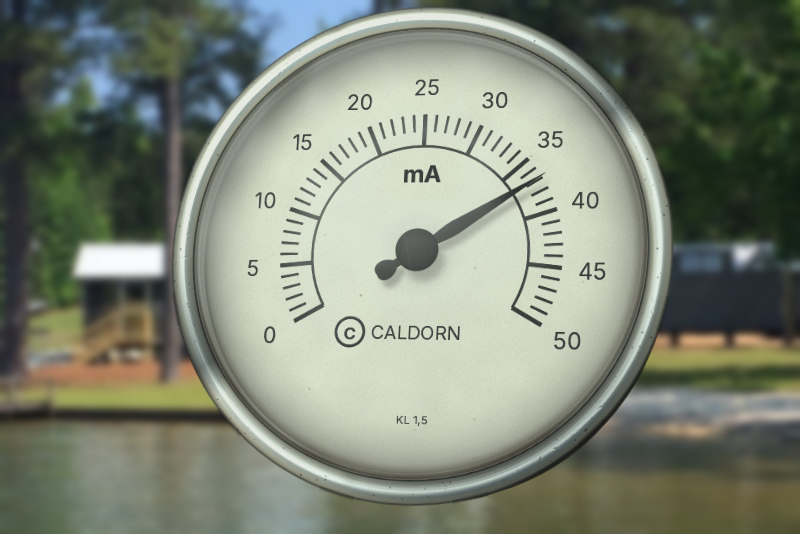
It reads value=37 unit=mA
